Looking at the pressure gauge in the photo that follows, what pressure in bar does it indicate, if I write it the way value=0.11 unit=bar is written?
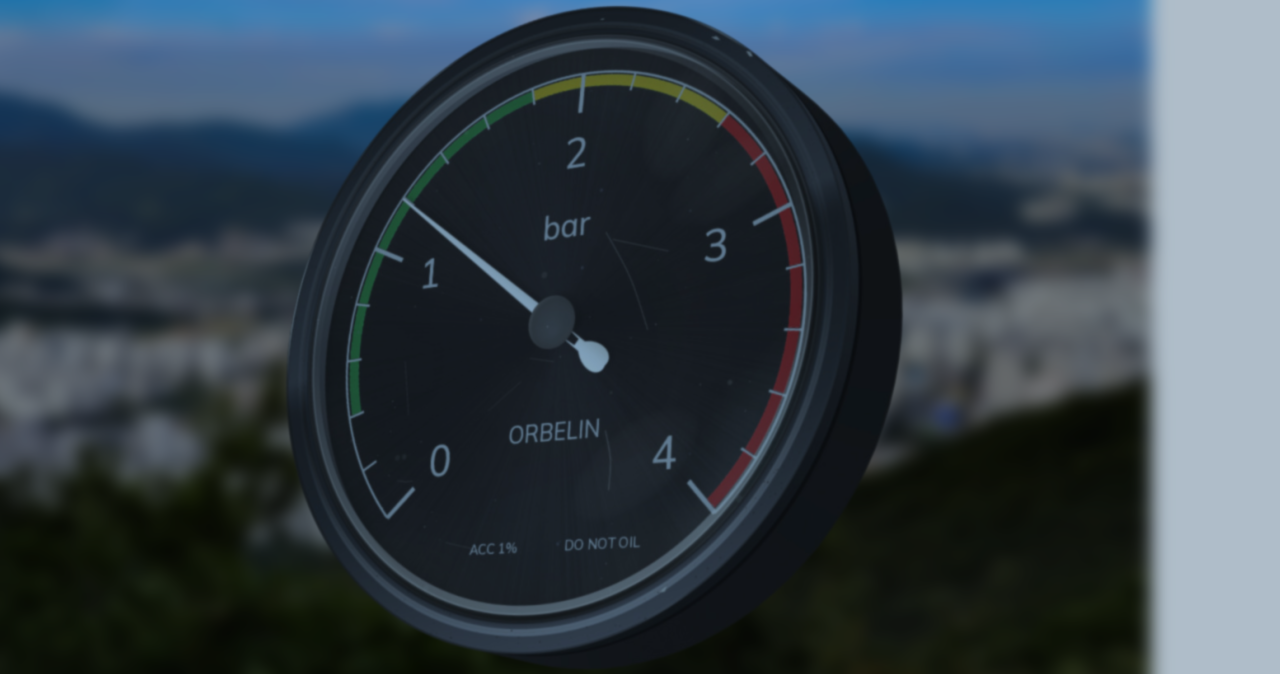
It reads value=1.2 unit=bar
